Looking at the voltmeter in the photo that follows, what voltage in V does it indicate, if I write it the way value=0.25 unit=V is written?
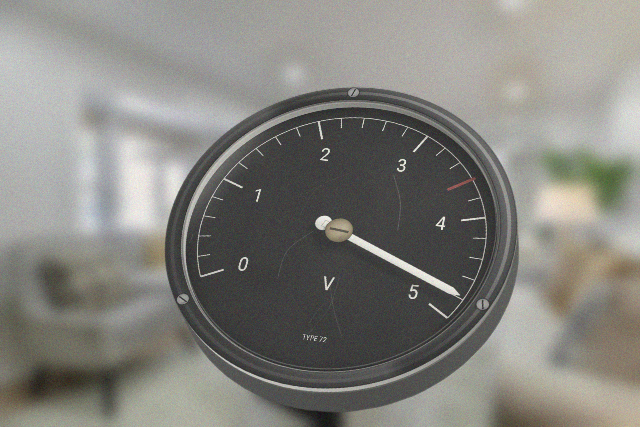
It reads value=4.8 unit=V
